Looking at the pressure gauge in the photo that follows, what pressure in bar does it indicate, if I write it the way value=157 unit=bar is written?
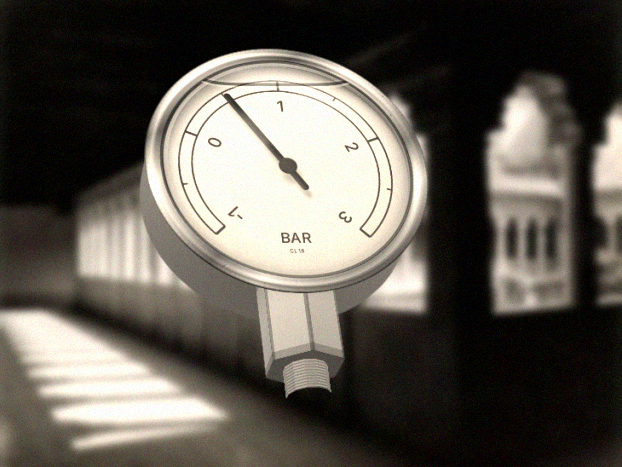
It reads value=0.5 unit=bar
